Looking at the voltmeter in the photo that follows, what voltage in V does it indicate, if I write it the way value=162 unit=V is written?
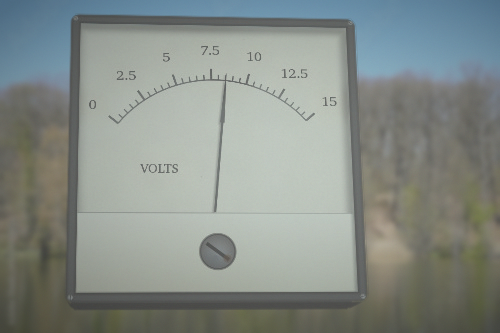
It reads value=8.5 unit=V
